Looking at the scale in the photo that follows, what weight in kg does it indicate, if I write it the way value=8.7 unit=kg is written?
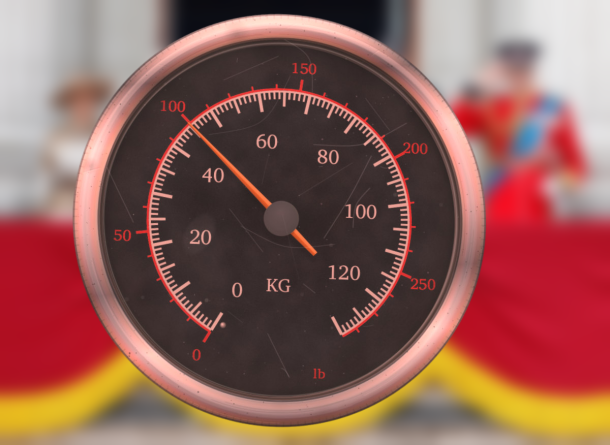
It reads value=45 unit=kg
